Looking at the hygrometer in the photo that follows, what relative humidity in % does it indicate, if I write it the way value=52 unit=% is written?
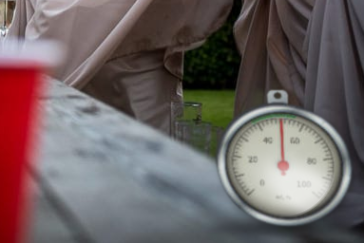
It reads value=50 unit=%
